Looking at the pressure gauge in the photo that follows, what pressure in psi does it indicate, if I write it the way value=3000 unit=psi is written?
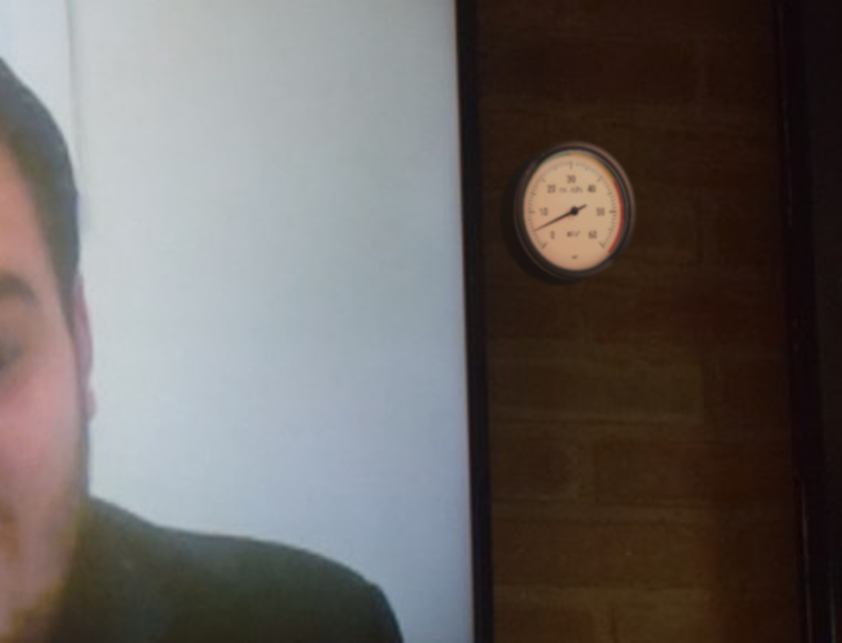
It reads value=5 unit=psi
